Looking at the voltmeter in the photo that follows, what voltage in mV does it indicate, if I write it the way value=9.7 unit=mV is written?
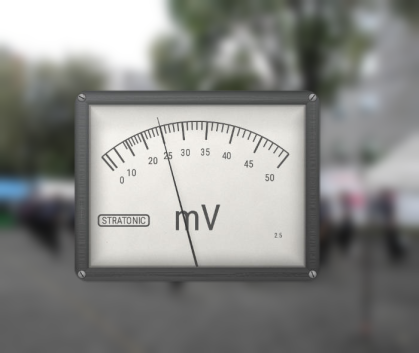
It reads value=25 unit=mV
